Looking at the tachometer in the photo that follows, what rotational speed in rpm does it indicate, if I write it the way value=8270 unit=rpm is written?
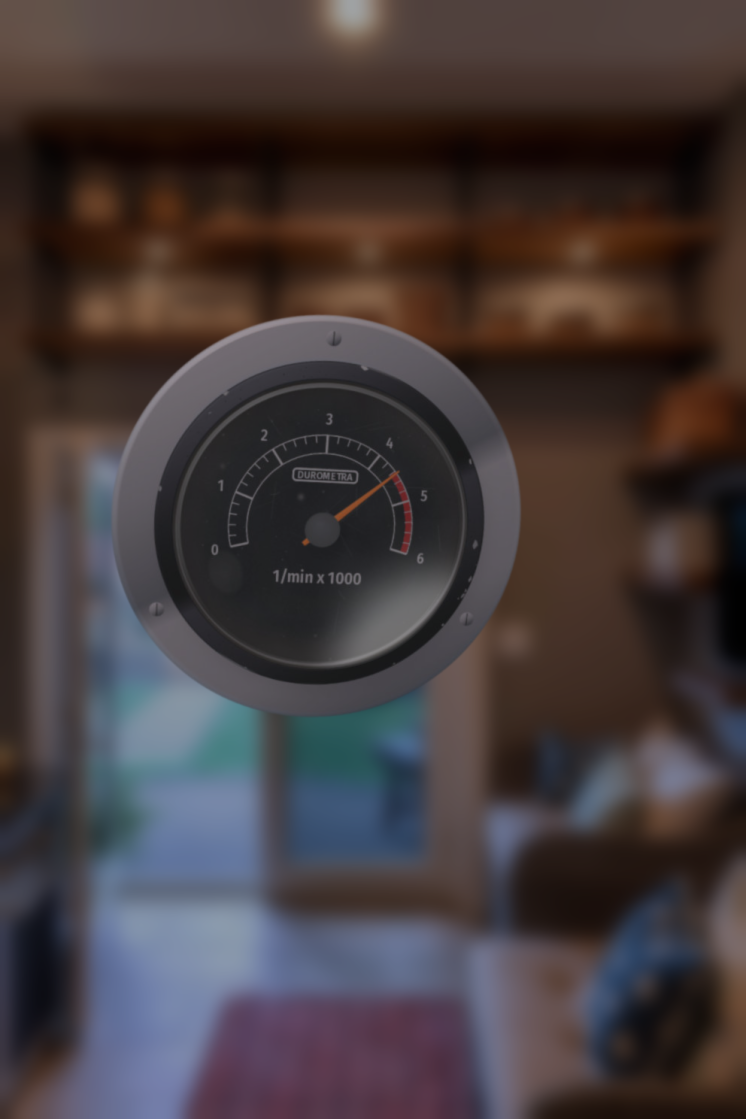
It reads value=4400 unit=rpm
